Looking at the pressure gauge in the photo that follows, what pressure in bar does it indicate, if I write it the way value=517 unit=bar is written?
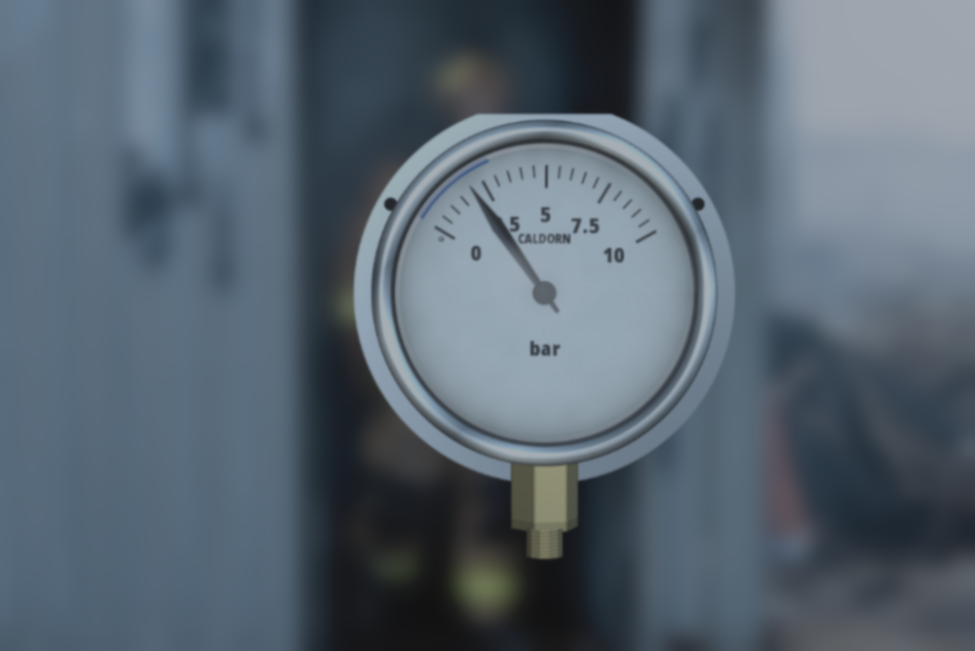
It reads value=2 unit=bar
